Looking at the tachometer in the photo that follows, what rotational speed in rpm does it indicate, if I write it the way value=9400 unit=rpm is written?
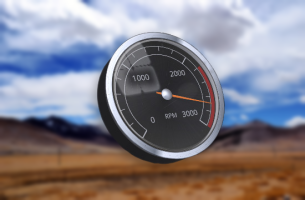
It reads value=2700 unit=rpm
